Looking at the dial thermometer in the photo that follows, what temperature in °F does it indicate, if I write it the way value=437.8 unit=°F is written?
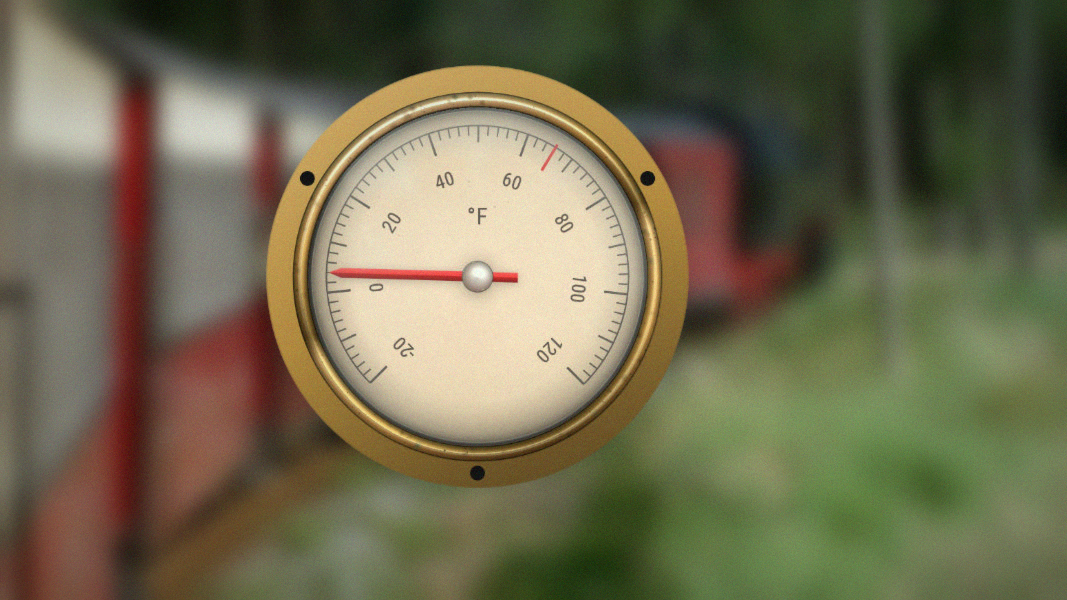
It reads value=4 unit=°F
